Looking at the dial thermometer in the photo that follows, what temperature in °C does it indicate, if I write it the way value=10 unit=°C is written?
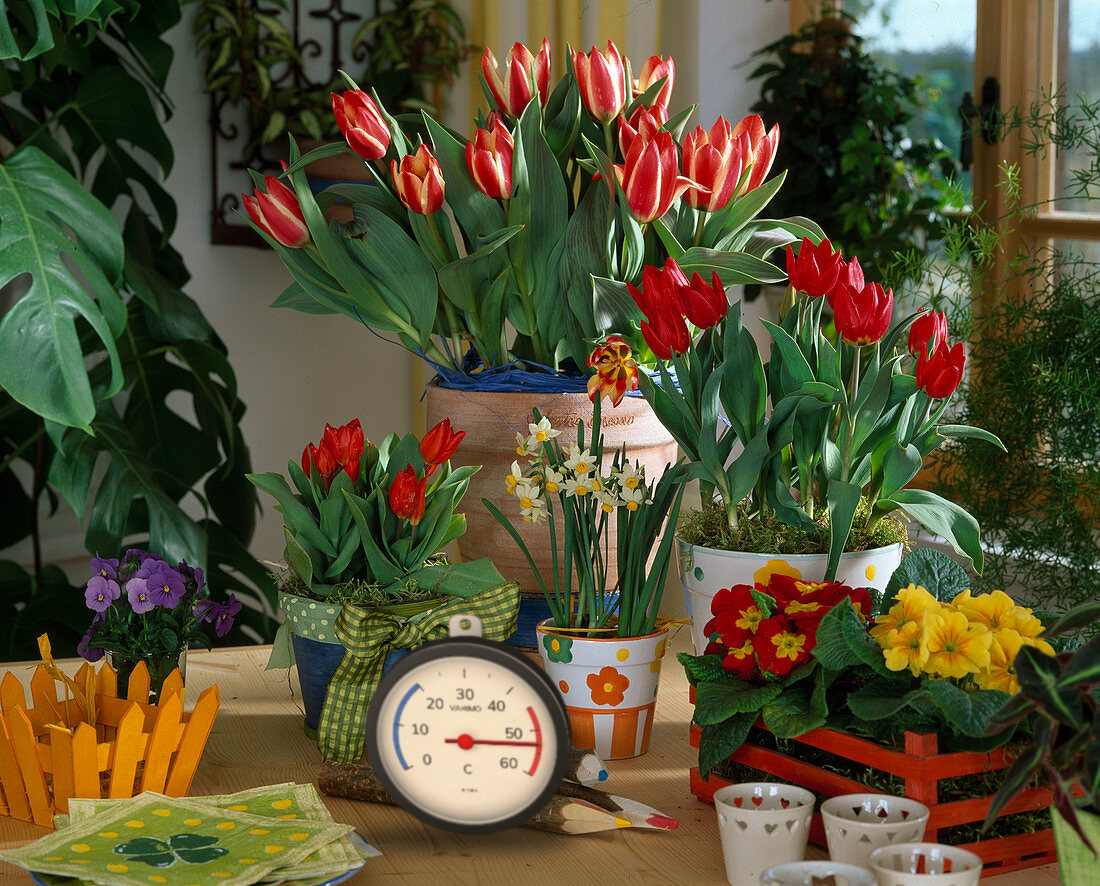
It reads value=52.5 unit=°C
